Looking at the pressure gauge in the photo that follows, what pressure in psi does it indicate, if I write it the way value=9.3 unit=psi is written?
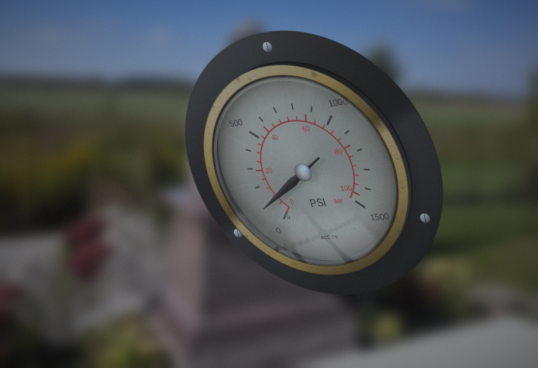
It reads value=100 unit=psi
